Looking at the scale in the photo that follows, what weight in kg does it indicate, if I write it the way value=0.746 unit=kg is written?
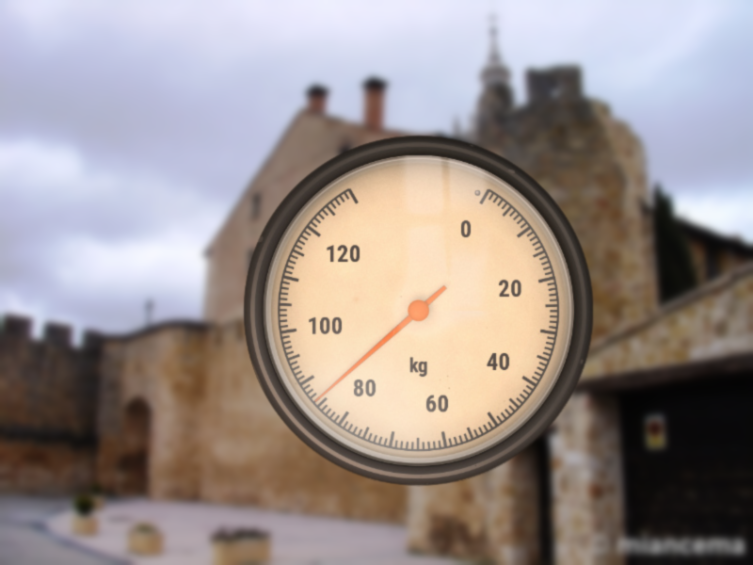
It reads value=86 unit=kg
